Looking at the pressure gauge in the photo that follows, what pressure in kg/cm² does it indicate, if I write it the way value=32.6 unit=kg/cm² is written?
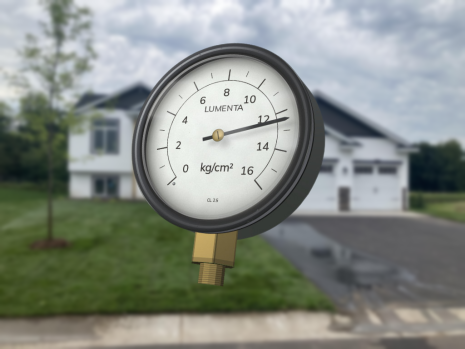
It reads value=12.5 unit=kg/cm²
